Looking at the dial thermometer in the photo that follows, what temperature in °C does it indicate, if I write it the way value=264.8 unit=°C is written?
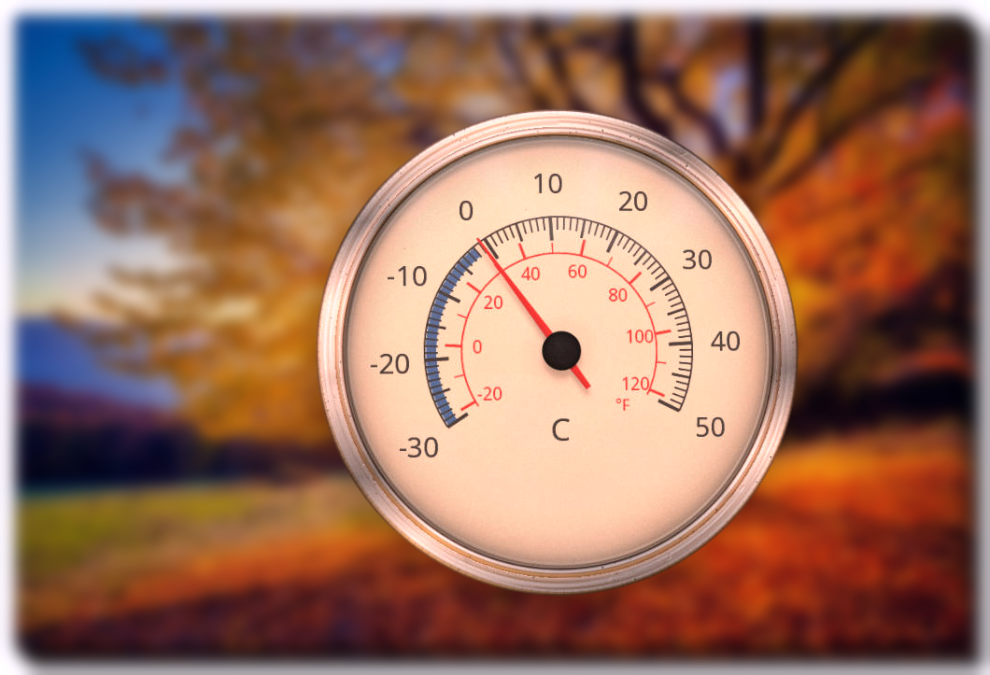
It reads value=-1 unit=°C
